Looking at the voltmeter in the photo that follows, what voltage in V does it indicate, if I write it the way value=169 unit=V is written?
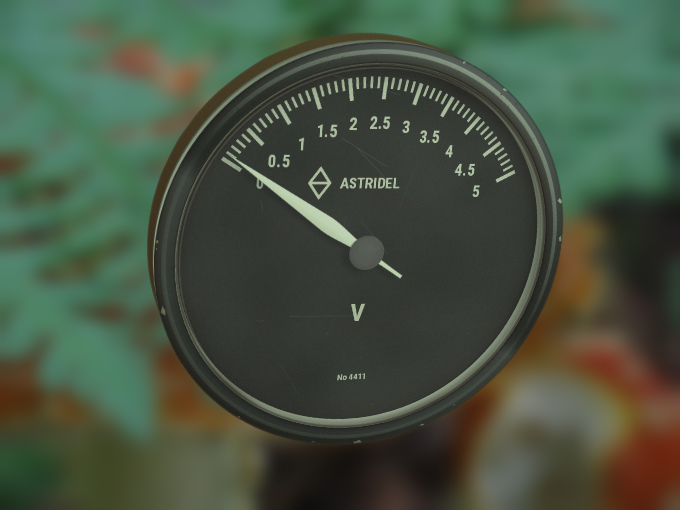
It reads value=0.1 unit=V
